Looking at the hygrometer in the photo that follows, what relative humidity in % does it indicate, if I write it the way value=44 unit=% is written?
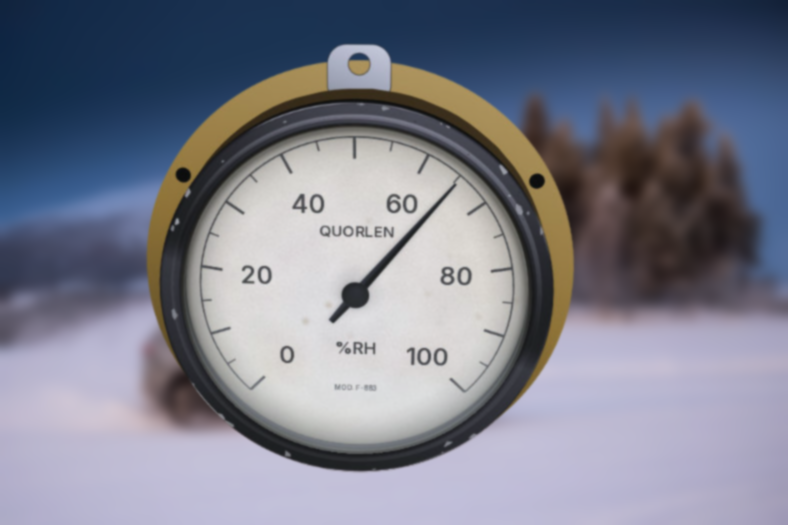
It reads value=65 unit=%
